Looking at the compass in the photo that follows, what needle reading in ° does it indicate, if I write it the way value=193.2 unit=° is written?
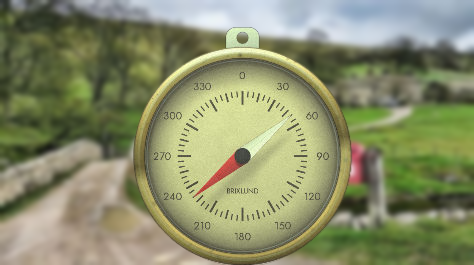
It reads value=230 unit=°
